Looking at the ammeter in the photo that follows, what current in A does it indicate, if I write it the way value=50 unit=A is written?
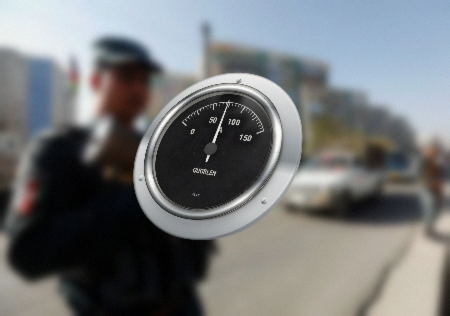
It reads value=75 unit=A
